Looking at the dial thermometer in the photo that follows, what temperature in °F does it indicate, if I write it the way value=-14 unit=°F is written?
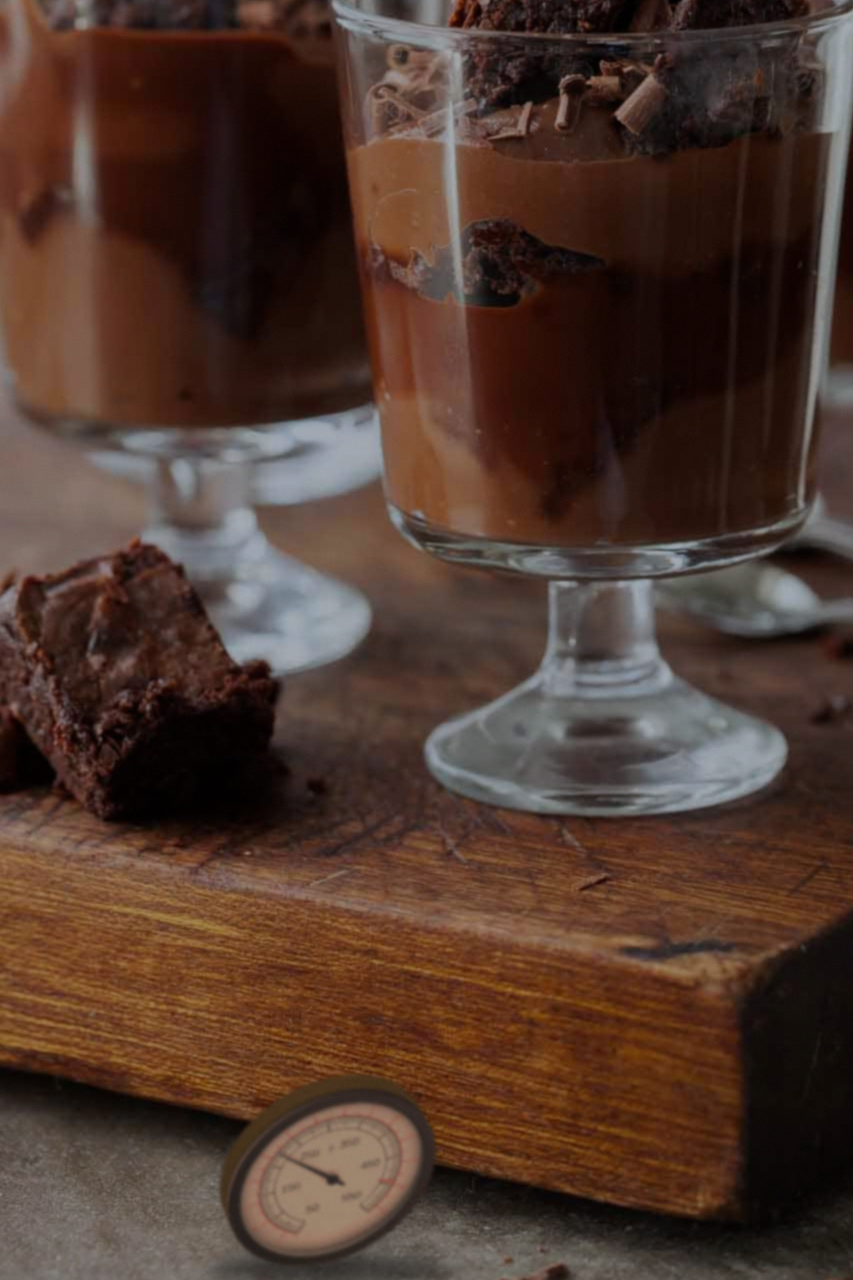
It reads value=225 unit=°F
